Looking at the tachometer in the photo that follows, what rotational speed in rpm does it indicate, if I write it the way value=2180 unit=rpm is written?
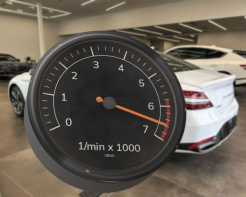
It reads value=6600 unit=rpm
